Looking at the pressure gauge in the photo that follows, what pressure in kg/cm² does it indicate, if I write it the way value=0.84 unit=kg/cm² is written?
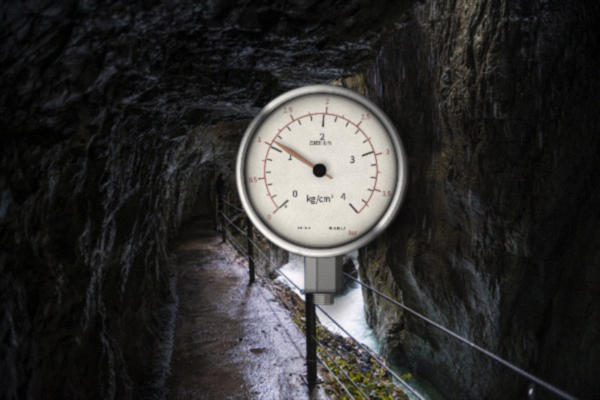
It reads value=1.1 unit=kg/cm²
